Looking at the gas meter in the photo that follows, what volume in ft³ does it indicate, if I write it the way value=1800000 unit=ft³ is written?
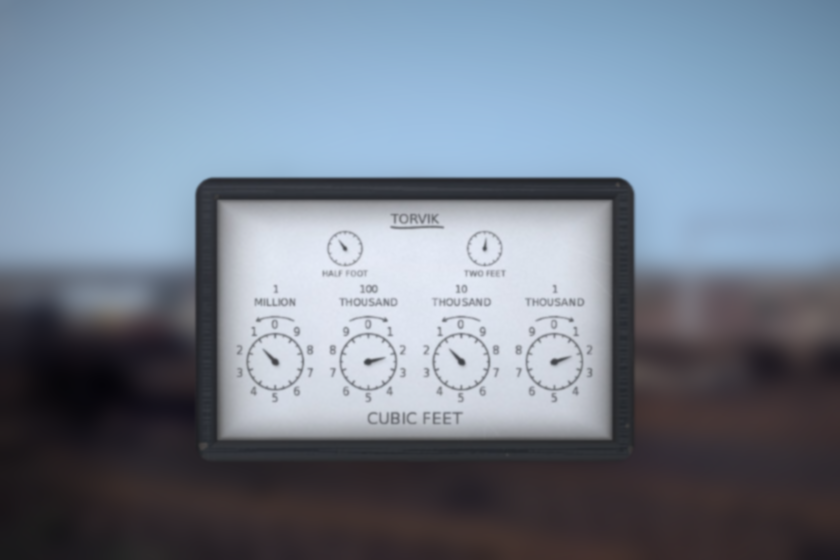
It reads value=121200 unit=ft³
